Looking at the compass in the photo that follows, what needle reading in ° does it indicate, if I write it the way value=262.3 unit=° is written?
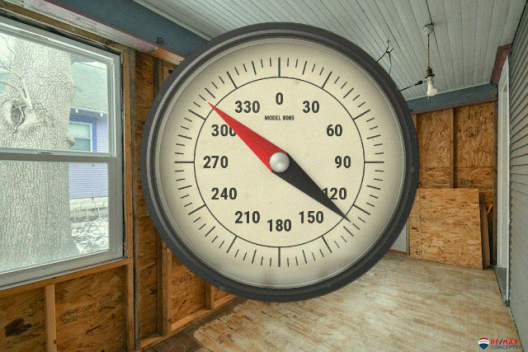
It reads value=310 unit=°
